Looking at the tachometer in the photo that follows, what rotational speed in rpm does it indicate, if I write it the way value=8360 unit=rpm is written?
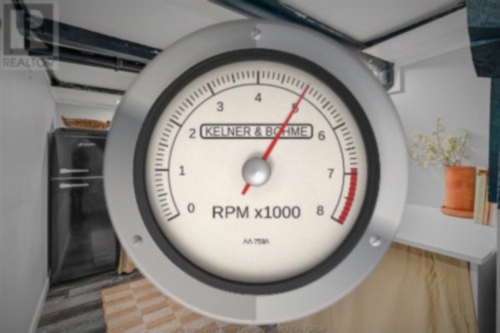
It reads value=5000 unit=rpm
